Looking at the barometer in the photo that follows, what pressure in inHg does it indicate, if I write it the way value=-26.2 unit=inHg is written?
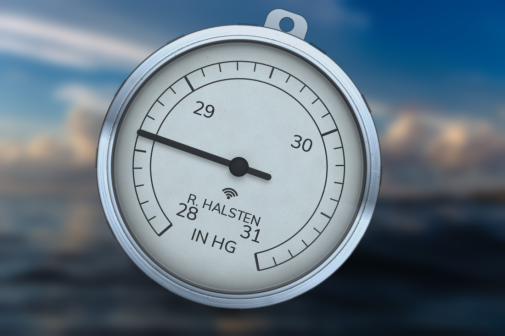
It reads value=28.6 unit=inHg
